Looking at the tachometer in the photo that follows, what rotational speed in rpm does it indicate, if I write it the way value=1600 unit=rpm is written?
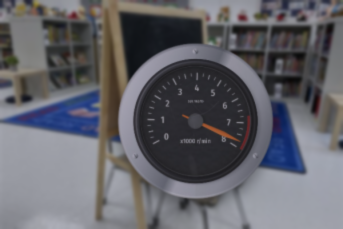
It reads value=7750 unit=rpm
